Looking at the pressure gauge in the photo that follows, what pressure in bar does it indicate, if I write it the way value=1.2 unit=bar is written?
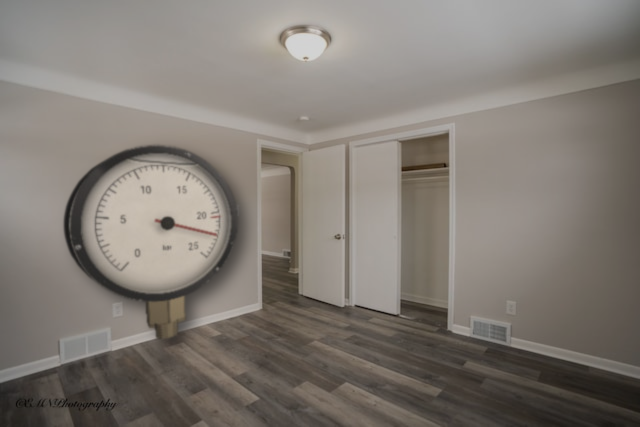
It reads value=22.5 unit=bar
